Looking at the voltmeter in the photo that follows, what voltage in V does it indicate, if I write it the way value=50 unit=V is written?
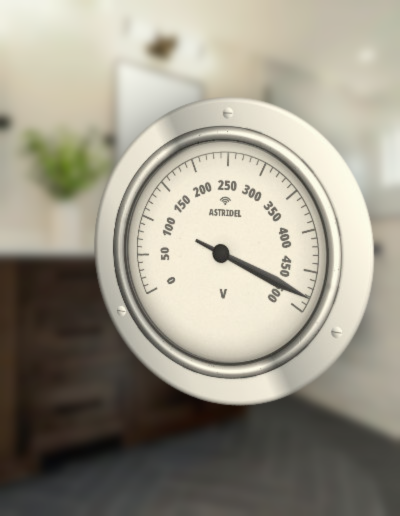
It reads value=480 unit=V
